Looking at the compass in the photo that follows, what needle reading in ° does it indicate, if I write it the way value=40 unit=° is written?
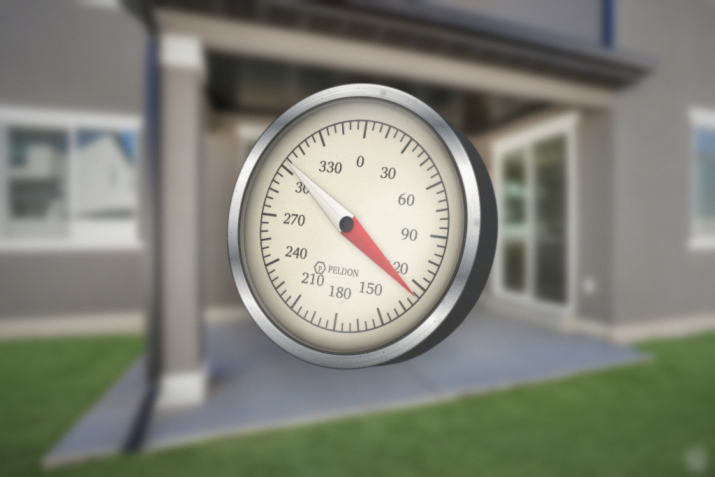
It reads value=125 unit=°
